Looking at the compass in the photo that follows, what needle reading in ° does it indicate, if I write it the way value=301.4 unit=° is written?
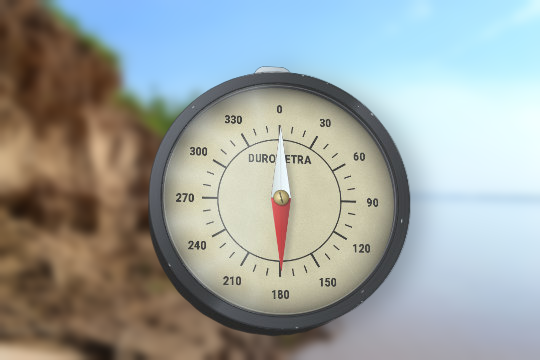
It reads value=180 unit=°
